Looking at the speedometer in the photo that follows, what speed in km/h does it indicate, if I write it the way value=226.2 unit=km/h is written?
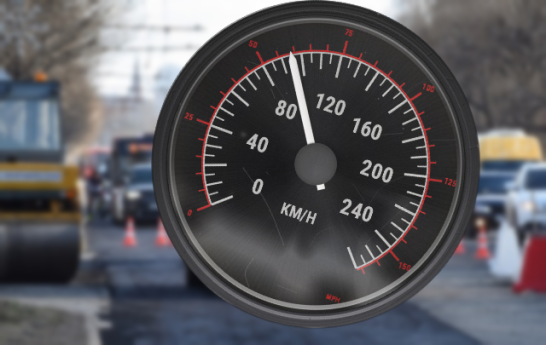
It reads value=95 unit=km/h
